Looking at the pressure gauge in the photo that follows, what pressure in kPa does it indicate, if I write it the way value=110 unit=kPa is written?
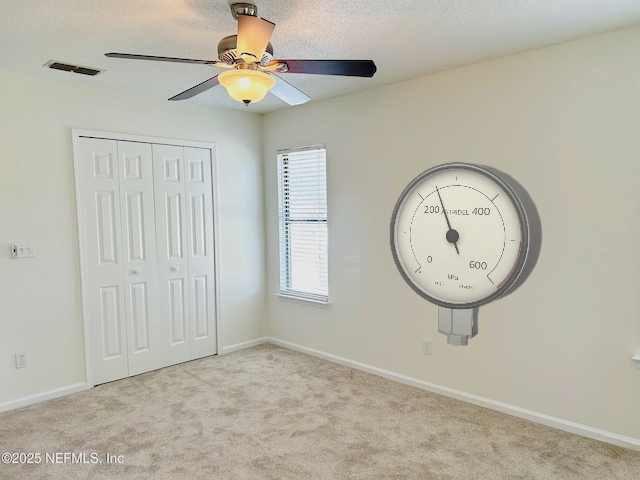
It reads value=250 unit=kPa
